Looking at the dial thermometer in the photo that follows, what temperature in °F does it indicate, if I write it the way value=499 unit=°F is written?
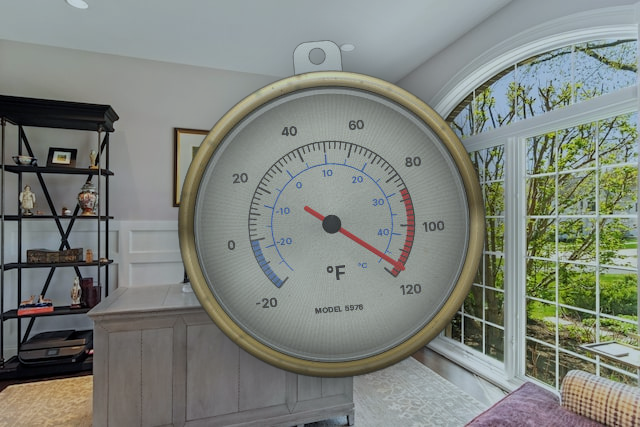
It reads value=116 unit=°F
